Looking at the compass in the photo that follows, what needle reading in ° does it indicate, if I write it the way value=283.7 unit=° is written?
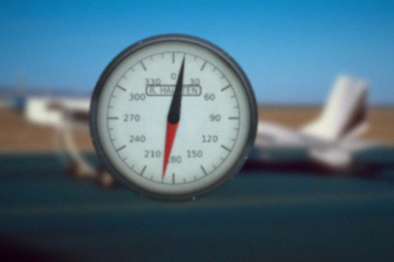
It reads value=190 unit=°
